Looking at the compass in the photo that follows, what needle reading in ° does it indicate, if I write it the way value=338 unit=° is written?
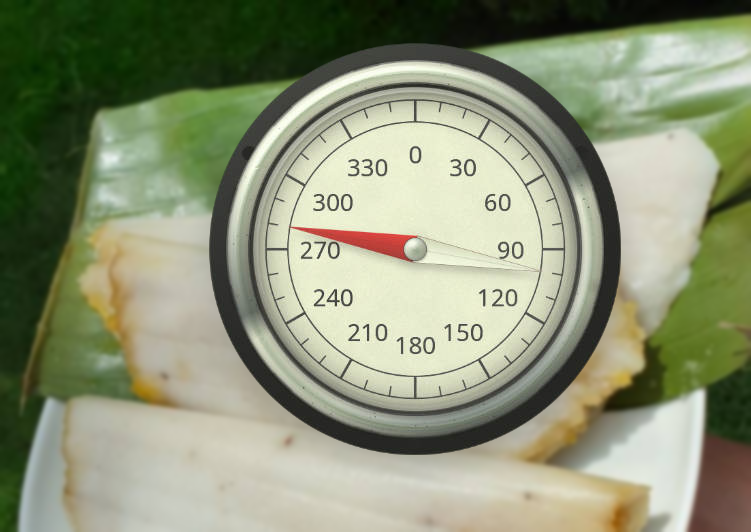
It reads value=280 unit=°
